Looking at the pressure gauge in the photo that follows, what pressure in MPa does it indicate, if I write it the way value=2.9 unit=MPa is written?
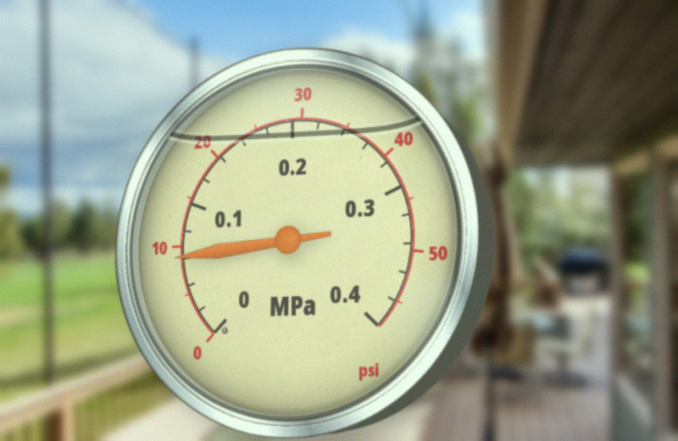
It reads value=0.06 unit=MPa
